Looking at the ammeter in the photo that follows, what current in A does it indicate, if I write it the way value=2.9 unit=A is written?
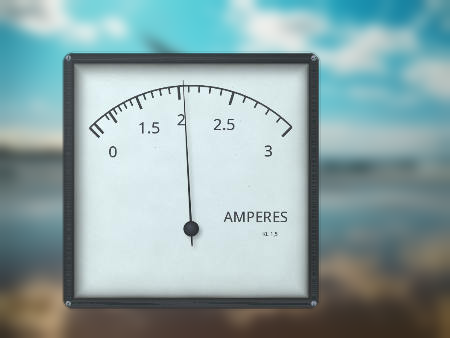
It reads value=2.05 unit=A
